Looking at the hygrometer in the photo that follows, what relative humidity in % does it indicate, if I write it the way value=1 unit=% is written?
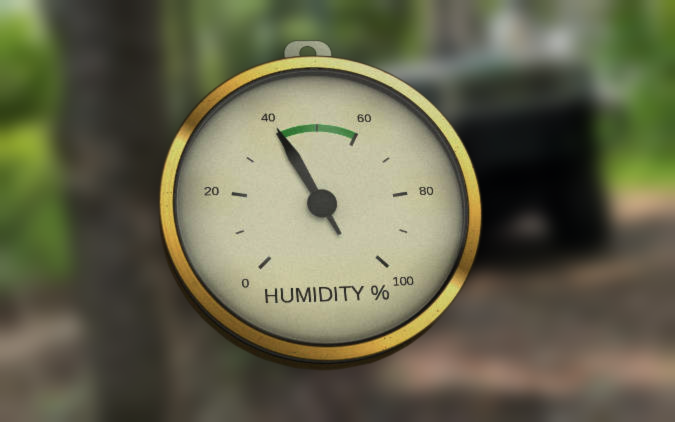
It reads value=40 unit=%
